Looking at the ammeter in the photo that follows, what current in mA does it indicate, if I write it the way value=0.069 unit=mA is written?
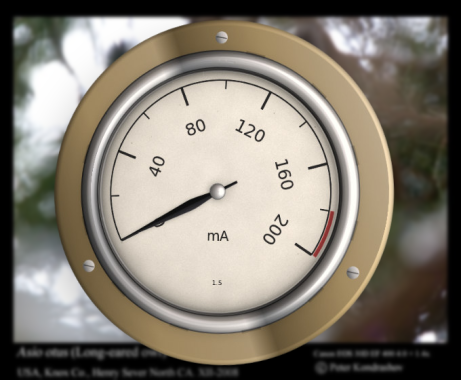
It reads value=0 unit=mA
